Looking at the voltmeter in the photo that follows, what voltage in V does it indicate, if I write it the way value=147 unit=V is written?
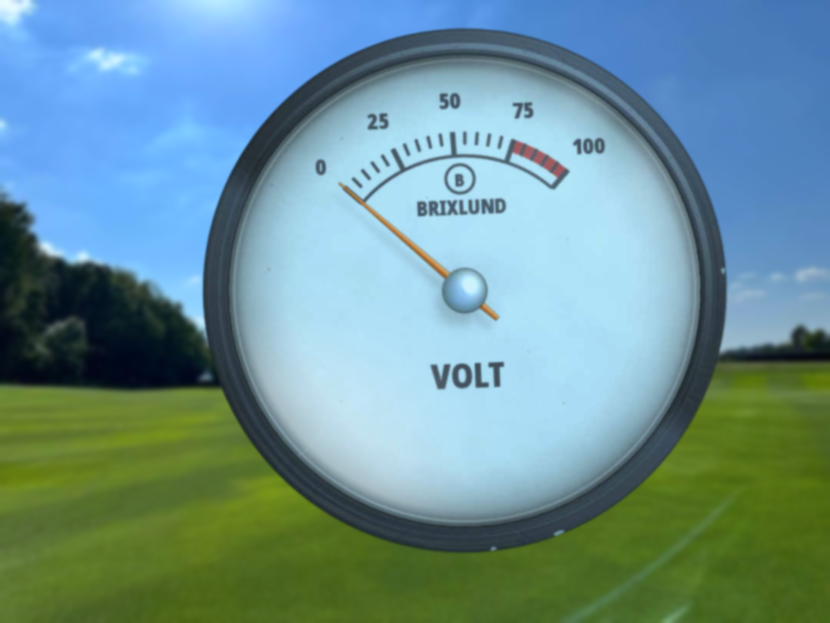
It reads value=0 unit=V
